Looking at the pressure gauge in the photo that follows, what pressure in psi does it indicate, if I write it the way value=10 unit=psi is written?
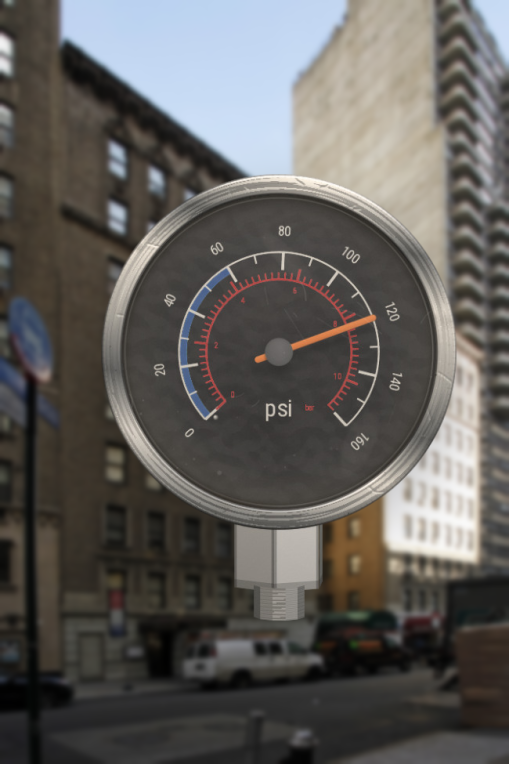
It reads value=120 unit=psi
